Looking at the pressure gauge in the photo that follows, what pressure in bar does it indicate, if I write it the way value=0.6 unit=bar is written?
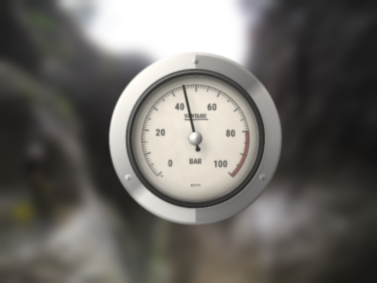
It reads value=45 unit=bar
